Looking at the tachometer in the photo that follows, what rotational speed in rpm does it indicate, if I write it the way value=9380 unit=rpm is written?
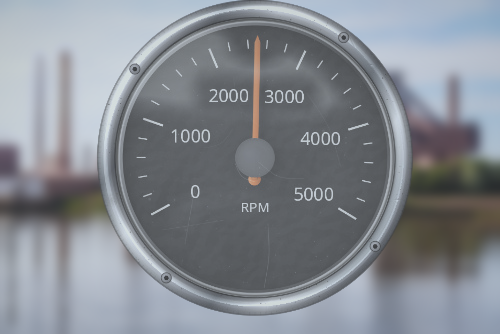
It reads value=2500 unit=rpm
